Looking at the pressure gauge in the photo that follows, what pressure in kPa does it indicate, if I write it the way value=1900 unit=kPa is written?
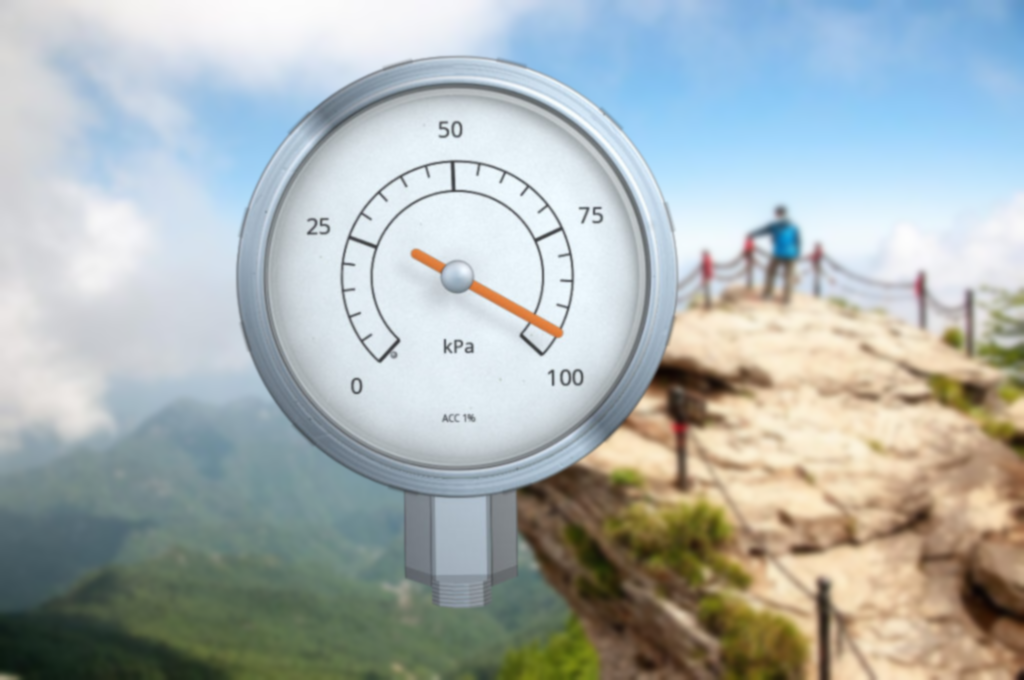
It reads value=95 unit=kPa
